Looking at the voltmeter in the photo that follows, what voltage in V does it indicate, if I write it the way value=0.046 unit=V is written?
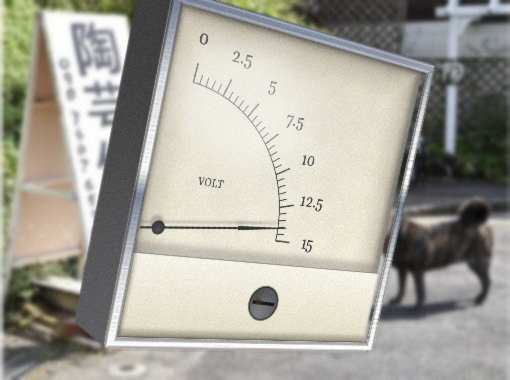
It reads value=14 unit=V
